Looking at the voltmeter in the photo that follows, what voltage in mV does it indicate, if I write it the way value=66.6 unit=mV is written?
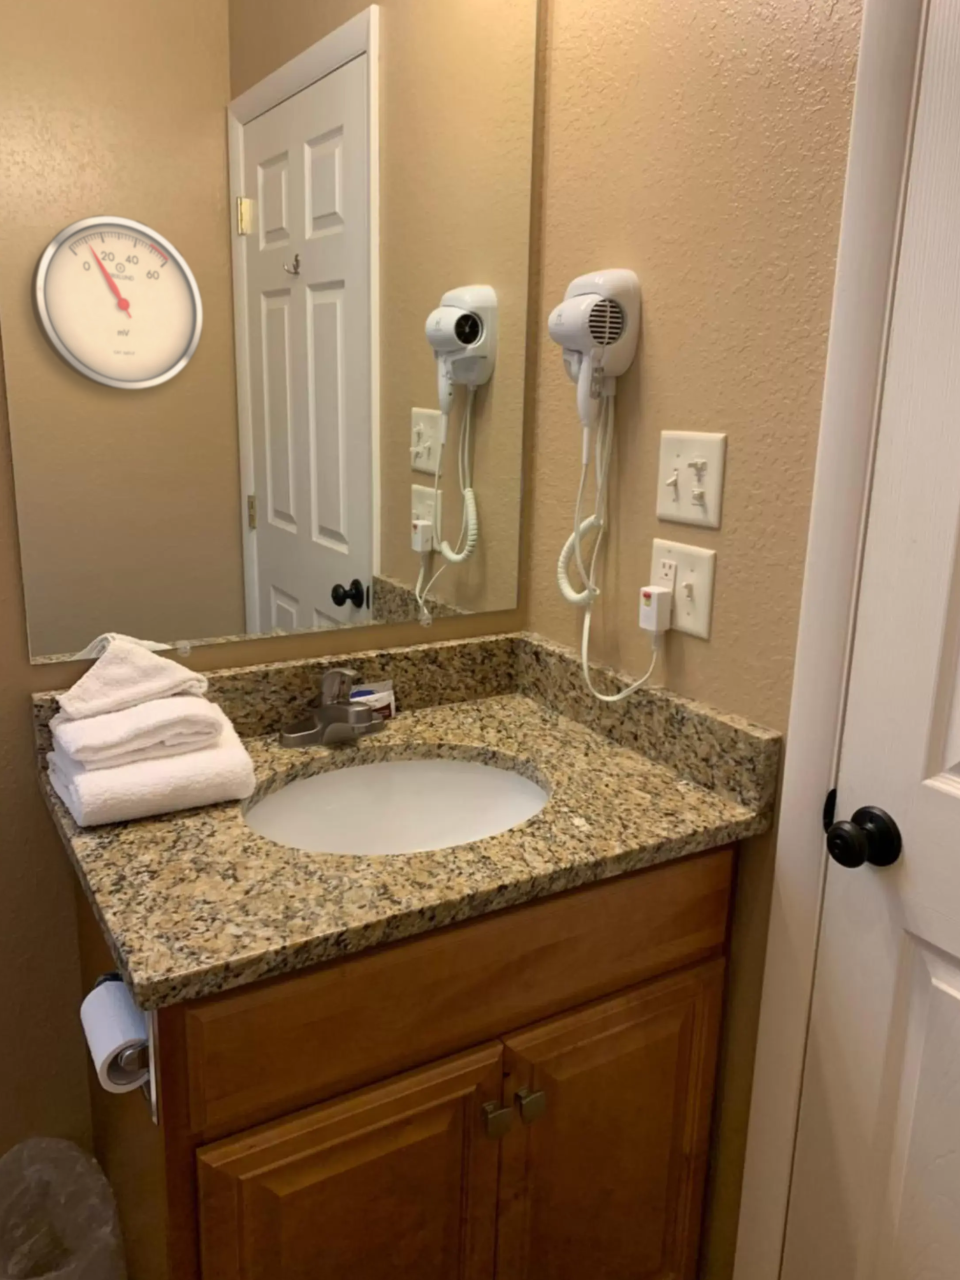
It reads value=10 unit=mV
